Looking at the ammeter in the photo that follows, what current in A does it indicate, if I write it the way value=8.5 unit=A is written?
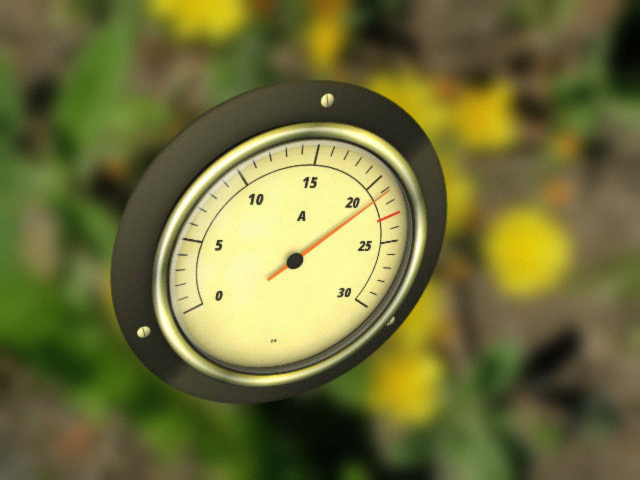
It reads value=21 unit=A
